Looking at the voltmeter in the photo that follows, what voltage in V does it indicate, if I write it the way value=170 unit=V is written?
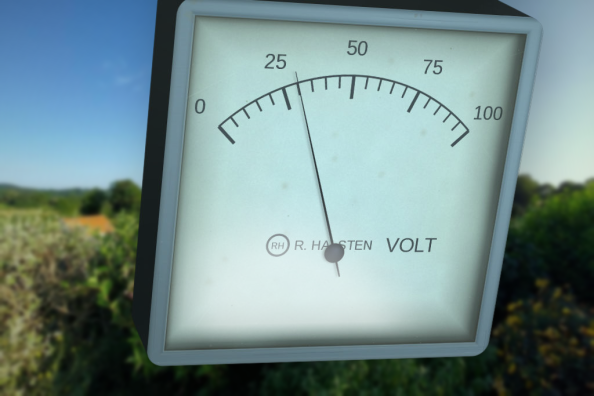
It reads value=30 unit=V
